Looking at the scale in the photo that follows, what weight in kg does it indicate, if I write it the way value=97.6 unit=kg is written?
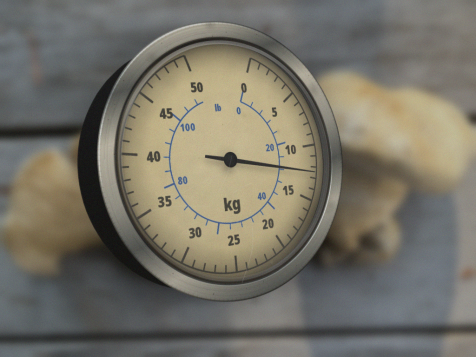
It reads value=12.5 unit=kg
